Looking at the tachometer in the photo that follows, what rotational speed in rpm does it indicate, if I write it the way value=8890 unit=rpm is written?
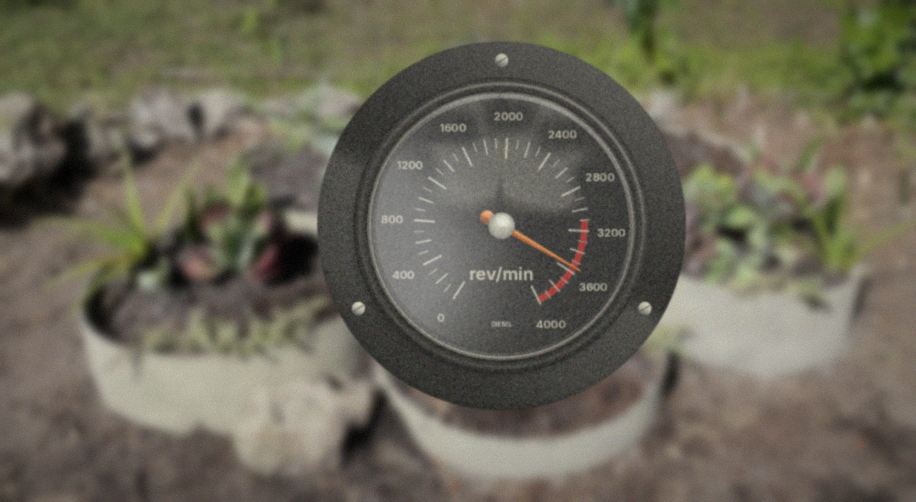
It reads value=3550 unit=rpm
